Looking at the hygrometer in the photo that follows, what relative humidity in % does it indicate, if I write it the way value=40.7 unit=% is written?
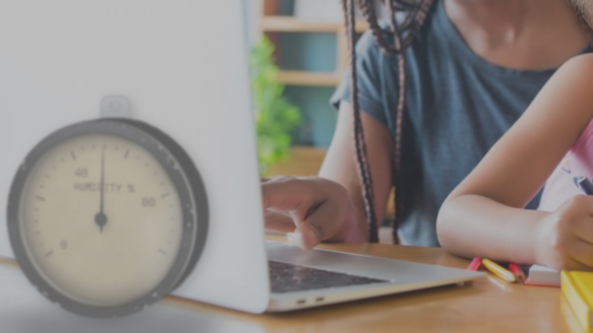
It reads value=52 unit=%
